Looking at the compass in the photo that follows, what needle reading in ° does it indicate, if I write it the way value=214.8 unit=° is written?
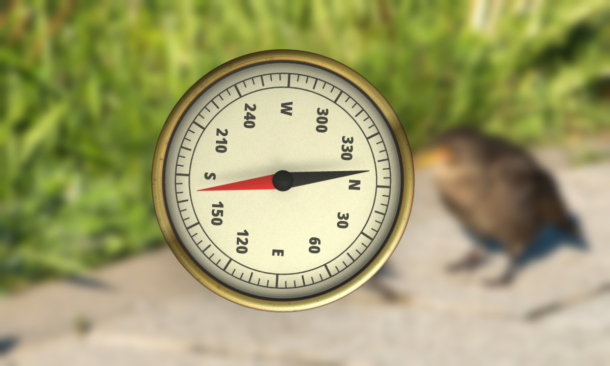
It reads value=170 unit=°
